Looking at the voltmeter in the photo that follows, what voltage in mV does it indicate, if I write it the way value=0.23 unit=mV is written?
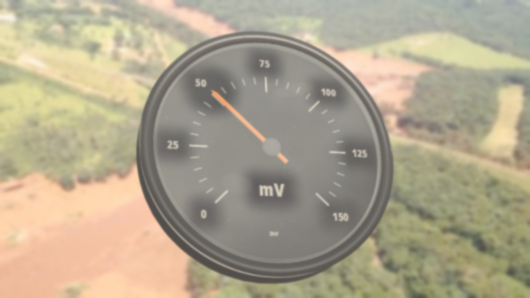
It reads value=50 unit=mV
